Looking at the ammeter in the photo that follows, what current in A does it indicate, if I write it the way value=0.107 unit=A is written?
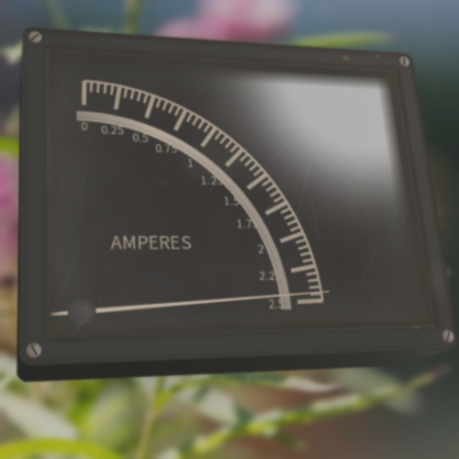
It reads value=2.45 unit=A
